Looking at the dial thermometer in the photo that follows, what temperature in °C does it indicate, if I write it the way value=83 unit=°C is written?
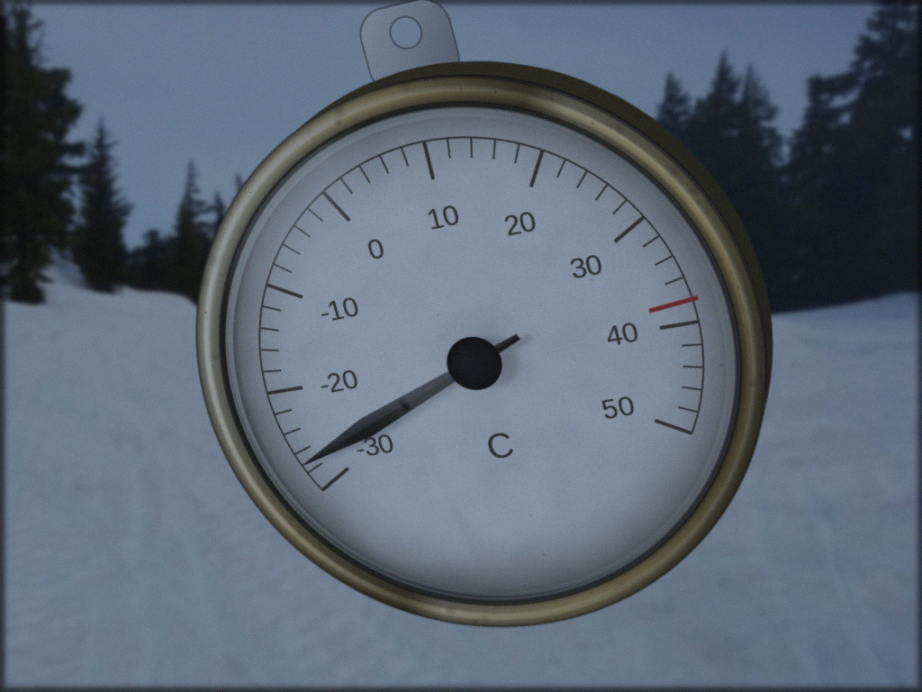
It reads value=-27 unit=°C
